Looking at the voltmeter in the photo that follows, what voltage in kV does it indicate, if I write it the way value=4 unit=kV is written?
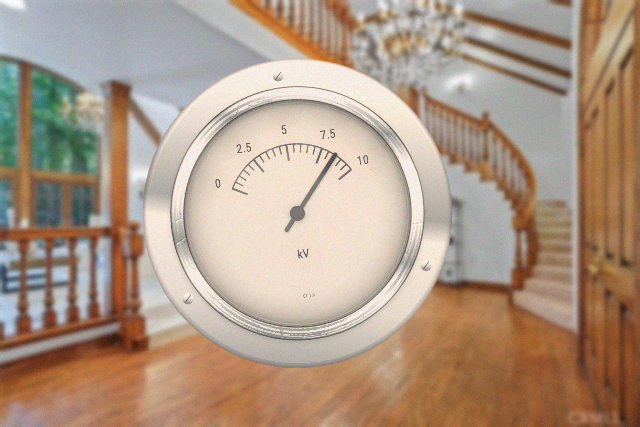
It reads value=8.5 unit=kV
